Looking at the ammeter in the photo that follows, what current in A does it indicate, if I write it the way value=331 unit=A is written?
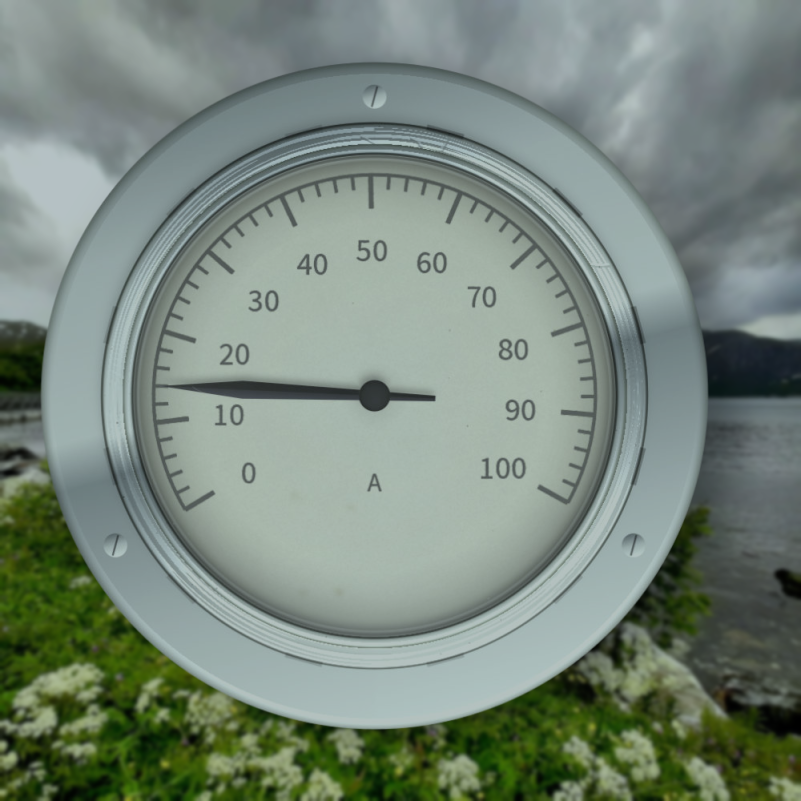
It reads value=14 unit=A
